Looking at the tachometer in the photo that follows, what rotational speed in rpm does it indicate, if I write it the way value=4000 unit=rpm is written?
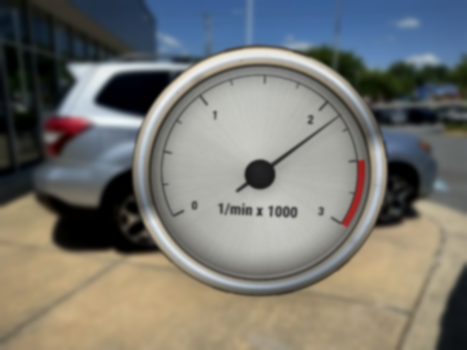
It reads value=2125 unit=rpm
